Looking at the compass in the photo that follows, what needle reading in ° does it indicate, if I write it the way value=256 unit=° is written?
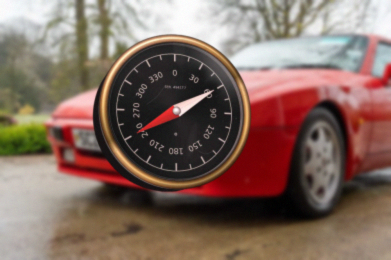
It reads value=240 unit=°
